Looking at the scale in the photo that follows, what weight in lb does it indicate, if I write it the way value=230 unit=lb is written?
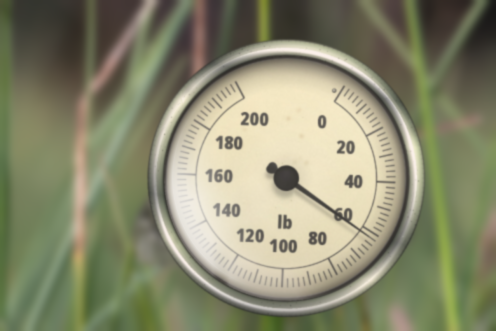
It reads value=62 unit=lb
